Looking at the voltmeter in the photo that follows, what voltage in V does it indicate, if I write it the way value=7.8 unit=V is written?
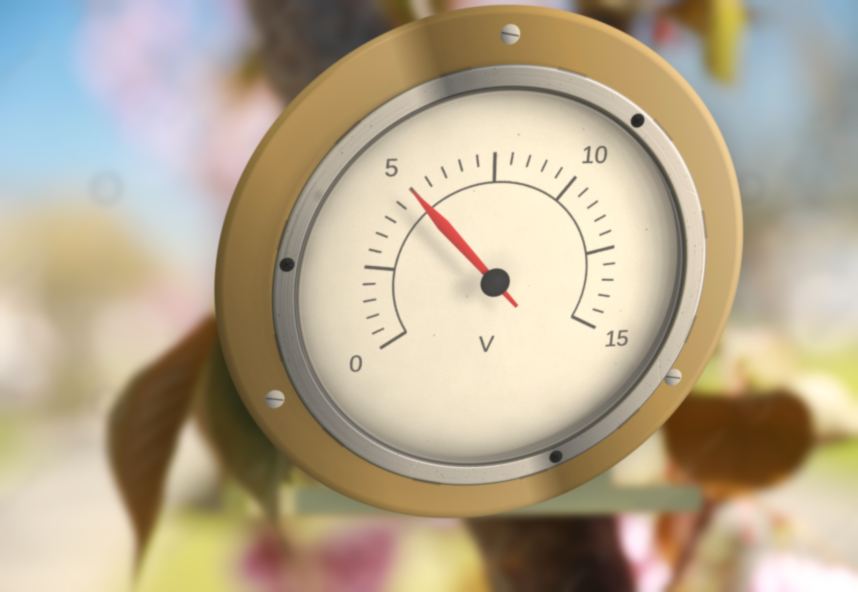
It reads value=5 unit=V
